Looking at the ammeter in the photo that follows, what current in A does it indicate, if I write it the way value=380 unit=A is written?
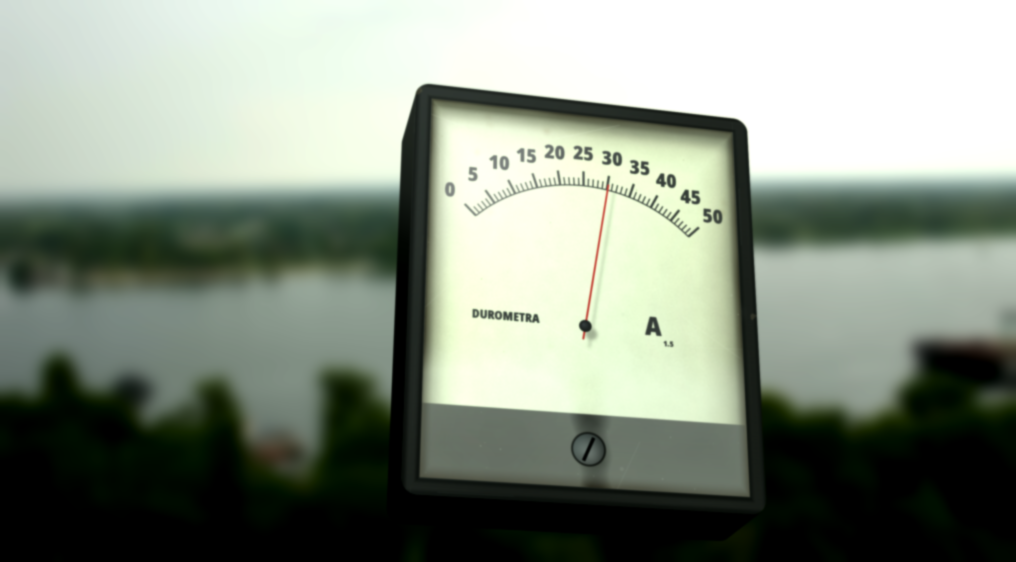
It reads value=30 unit=A
